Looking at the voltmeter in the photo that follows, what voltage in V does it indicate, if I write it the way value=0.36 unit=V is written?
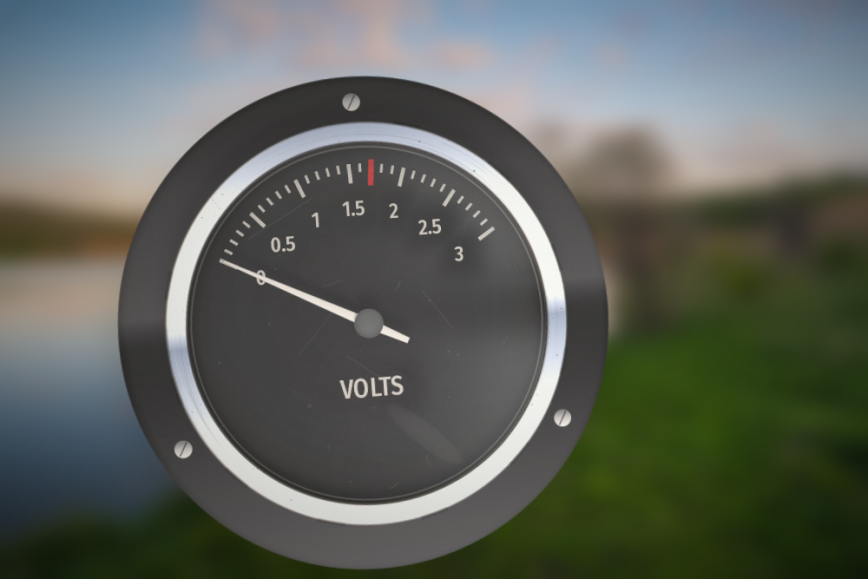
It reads value=0 unit=V
